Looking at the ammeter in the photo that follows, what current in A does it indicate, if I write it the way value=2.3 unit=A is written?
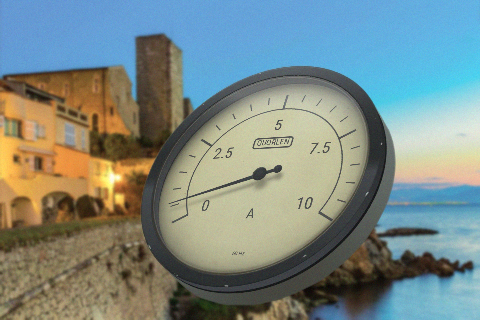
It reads value=0.5 unit=A
